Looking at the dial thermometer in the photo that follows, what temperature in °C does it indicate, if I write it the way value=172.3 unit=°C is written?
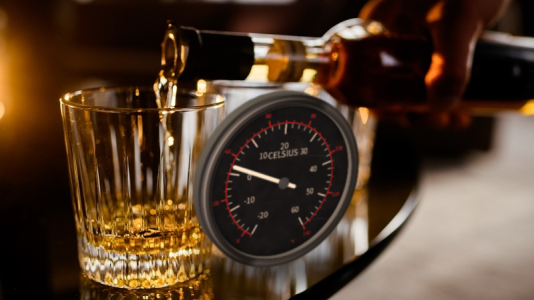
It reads value=2 unit=°C
